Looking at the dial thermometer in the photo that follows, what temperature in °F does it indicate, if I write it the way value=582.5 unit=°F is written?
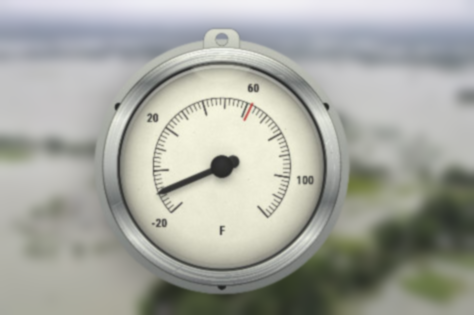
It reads value=-10 unit=°F
